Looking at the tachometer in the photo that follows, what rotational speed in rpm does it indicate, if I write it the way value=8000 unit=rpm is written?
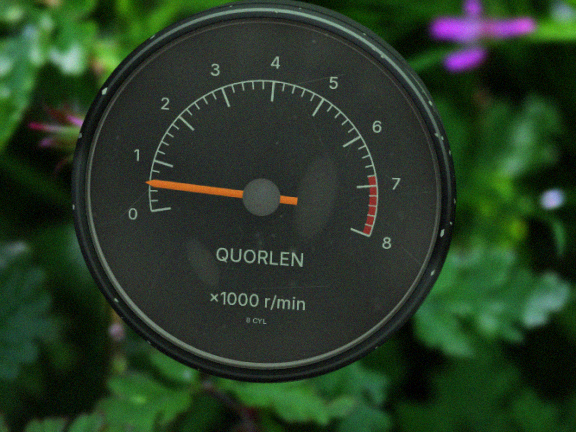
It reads value=600 unit=rpm
